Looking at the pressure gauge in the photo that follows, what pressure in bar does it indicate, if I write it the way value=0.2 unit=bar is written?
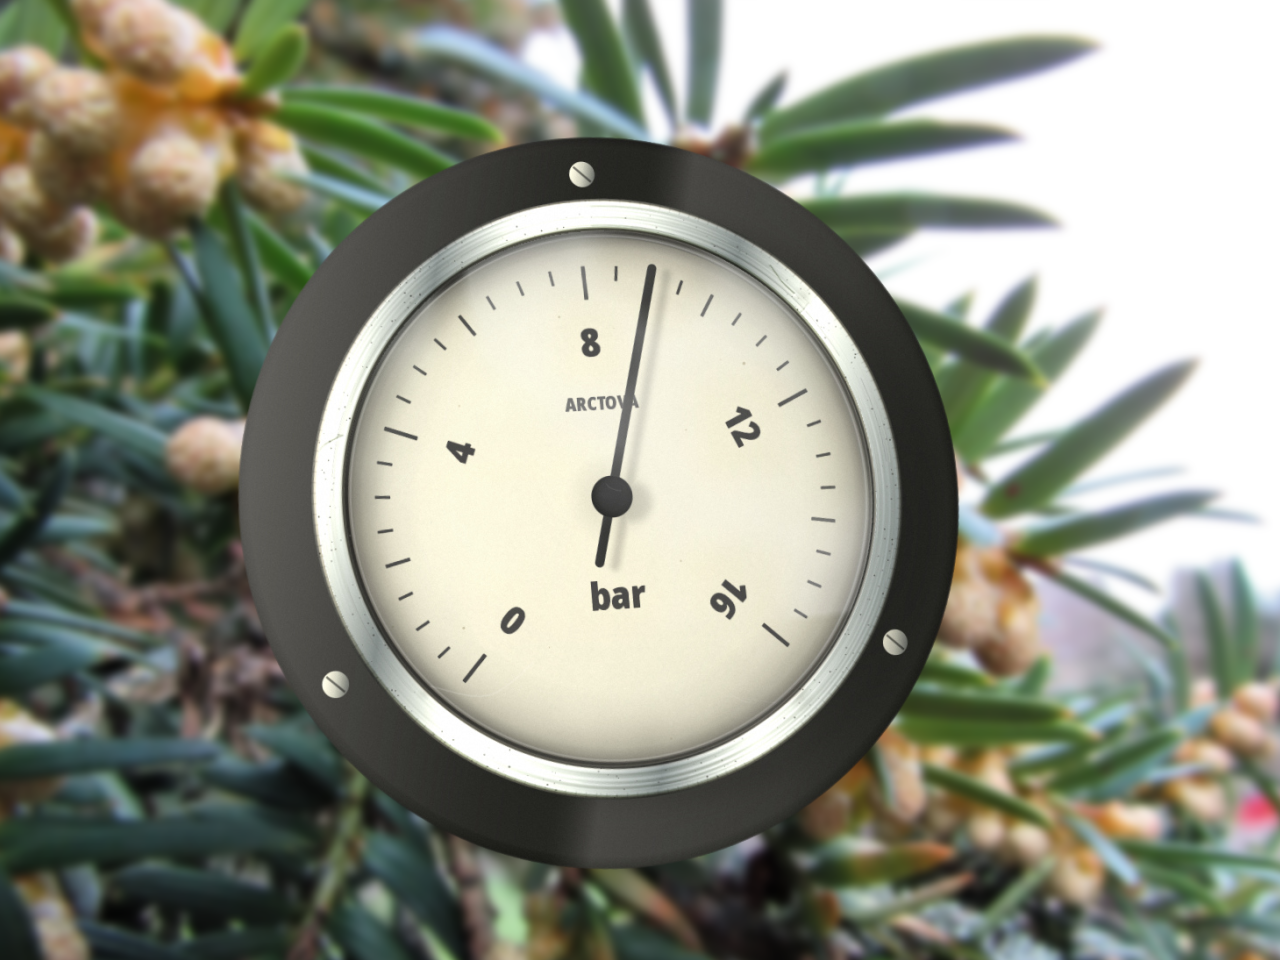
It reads value=9 unit=bar
